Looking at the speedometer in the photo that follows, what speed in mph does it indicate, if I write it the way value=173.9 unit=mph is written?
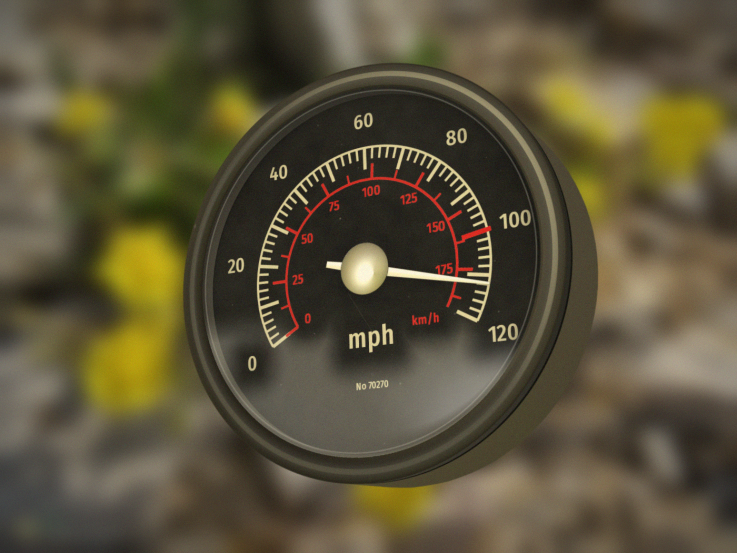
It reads value=112 unit=mph
